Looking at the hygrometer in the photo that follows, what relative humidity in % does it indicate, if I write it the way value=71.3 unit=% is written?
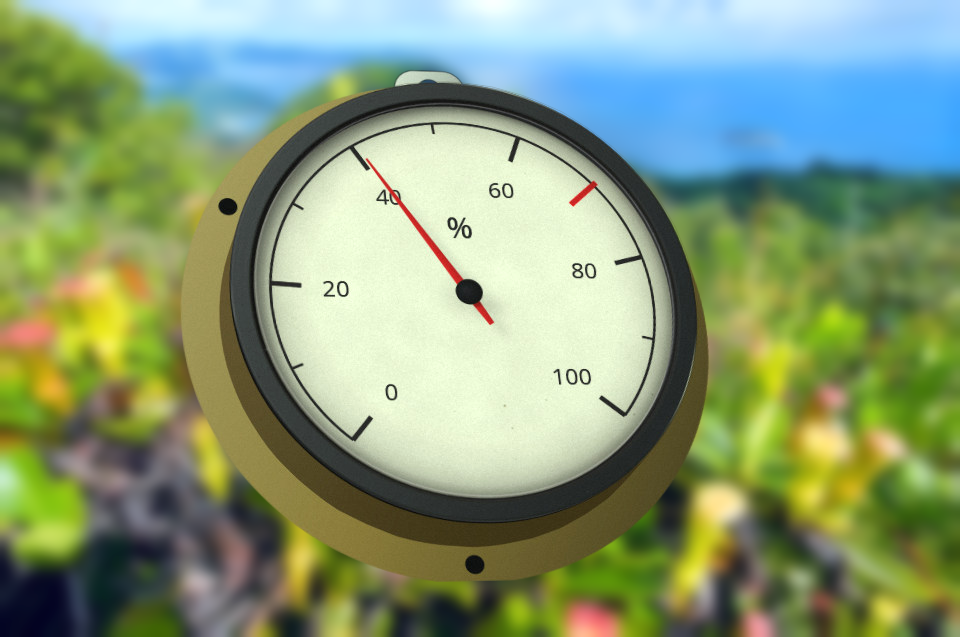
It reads value=40 unit=%
